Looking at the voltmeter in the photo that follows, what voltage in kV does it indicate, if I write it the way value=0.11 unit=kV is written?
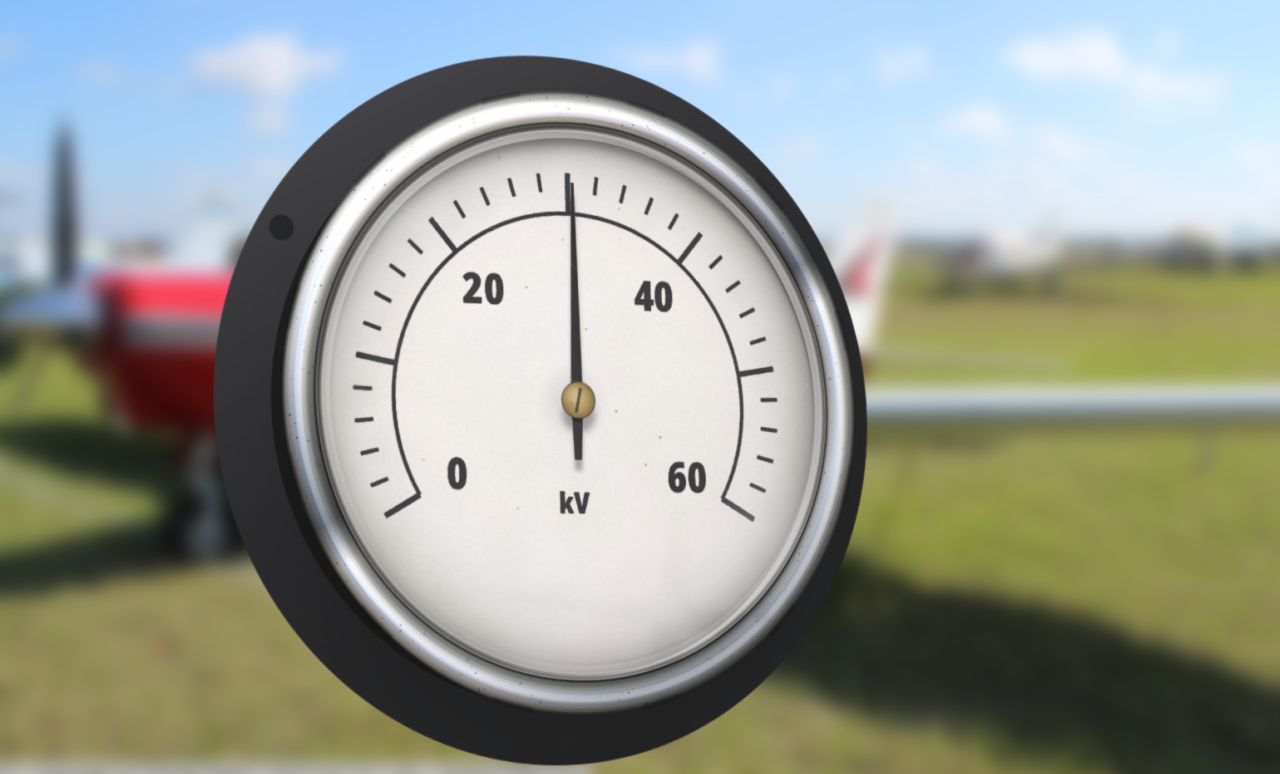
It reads value=30 unit=kV
